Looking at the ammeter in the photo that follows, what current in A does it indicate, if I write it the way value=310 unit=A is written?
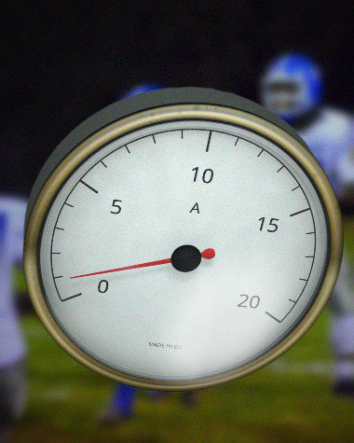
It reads value=1 unit=A
